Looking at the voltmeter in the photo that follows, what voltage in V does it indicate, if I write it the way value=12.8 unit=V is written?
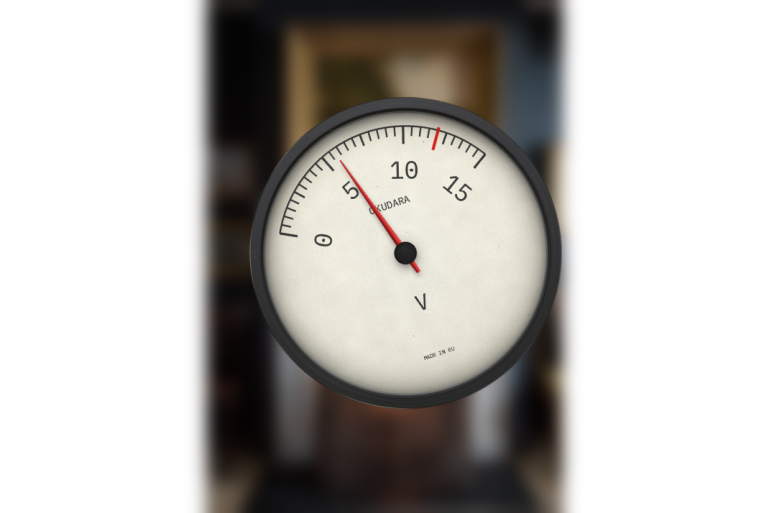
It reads value=5.75 unit=V
